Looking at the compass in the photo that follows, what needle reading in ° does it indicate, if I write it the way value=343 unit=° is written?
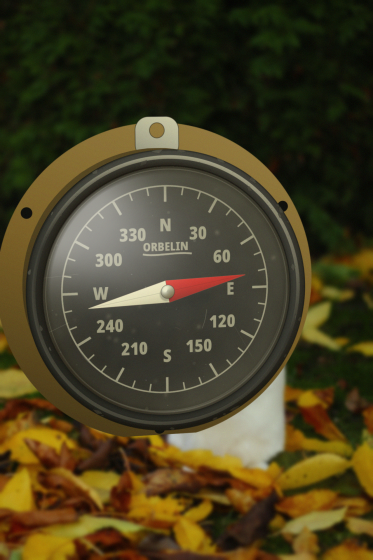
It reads value=80 unit=°
